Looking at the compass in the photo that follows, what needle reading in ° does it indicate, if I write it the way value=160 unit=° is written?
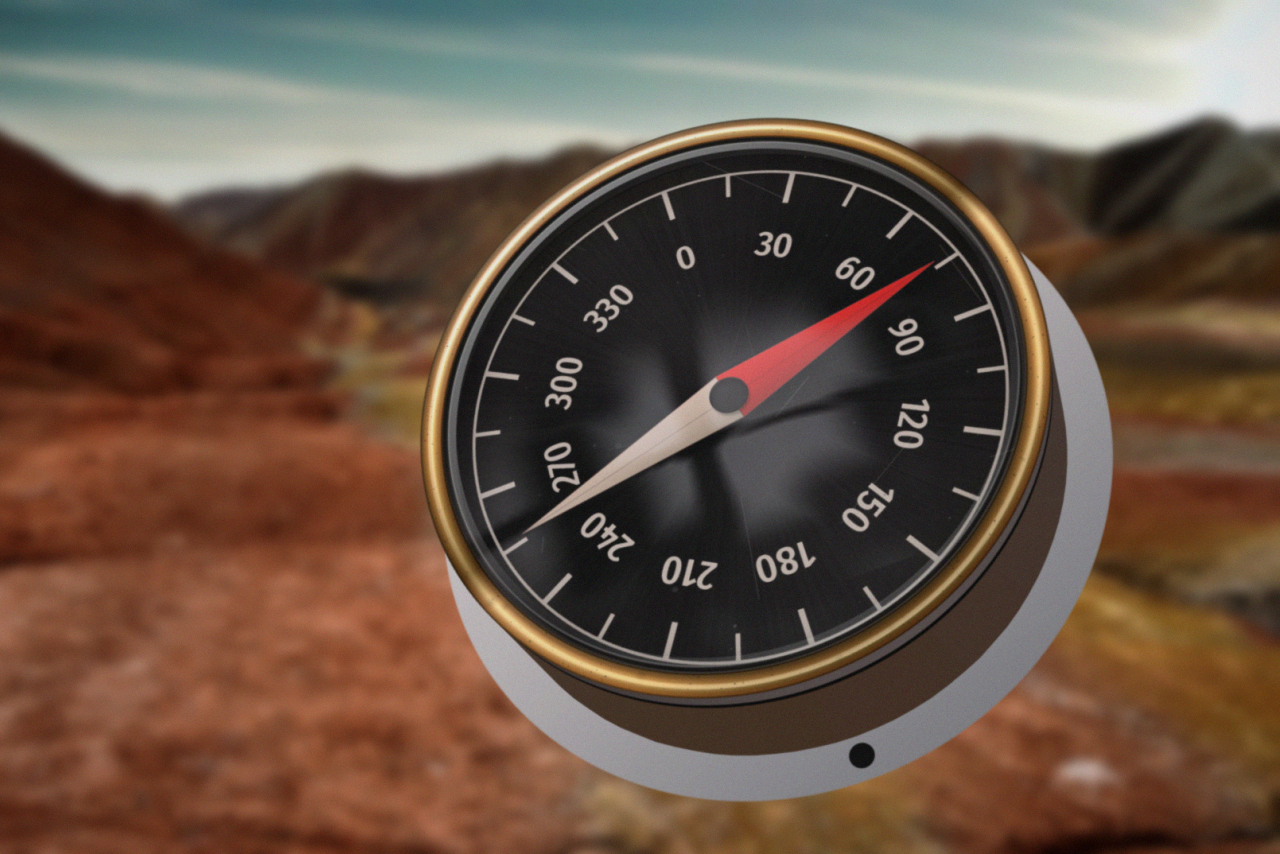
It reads value=75 unit=°
